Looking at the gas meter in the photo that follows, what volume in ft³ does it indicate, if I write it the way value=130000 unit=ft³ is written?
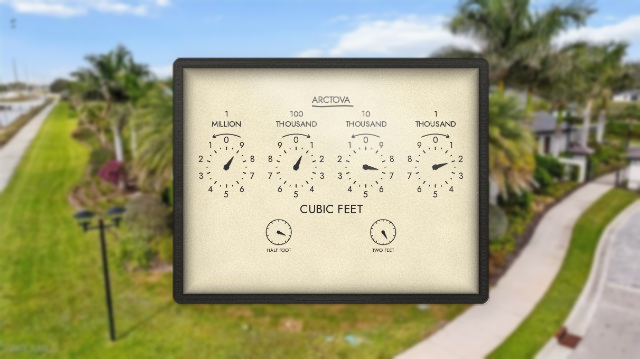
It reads value=907200 unit=ft³
